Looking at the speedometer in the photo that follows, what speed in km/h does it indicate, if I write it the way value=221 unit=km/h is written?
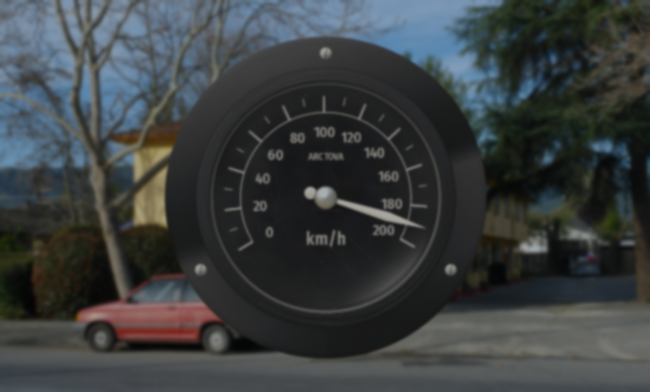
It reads value=190 unit=km/h
